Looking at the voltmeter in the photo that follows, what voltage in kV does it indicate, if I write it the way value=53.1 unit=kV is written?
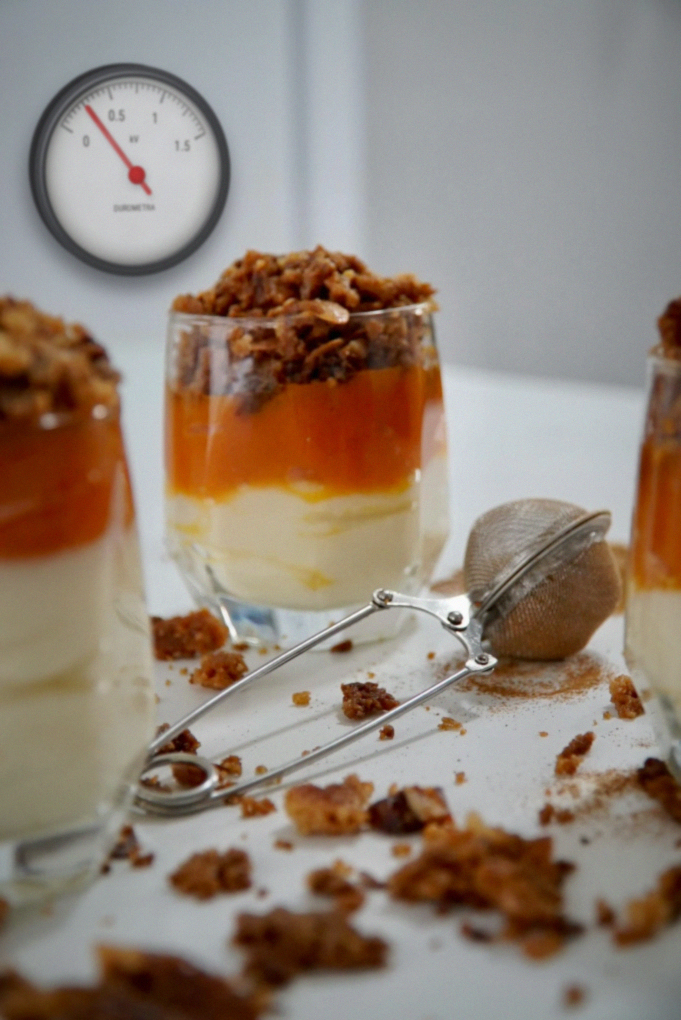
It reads value=0.25 unit=kV
